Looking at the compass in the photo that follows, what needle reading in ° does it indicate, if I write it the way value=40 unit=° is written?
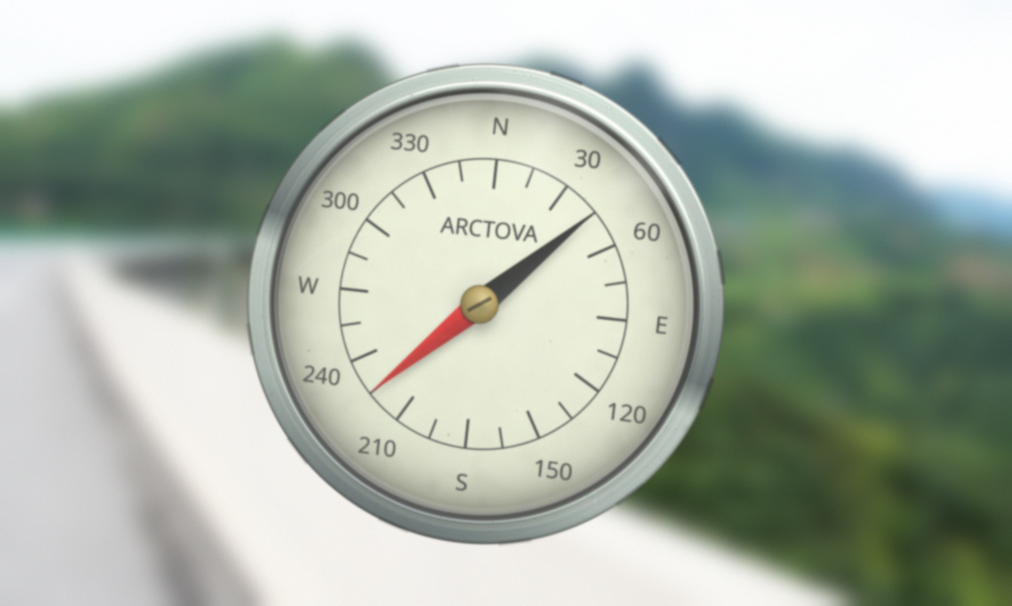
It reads value=225 unit=°
